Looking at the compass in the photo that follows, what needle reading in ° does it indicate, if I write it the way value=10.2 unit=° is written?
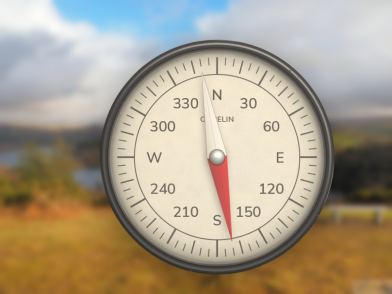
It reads value=170 unit=°
